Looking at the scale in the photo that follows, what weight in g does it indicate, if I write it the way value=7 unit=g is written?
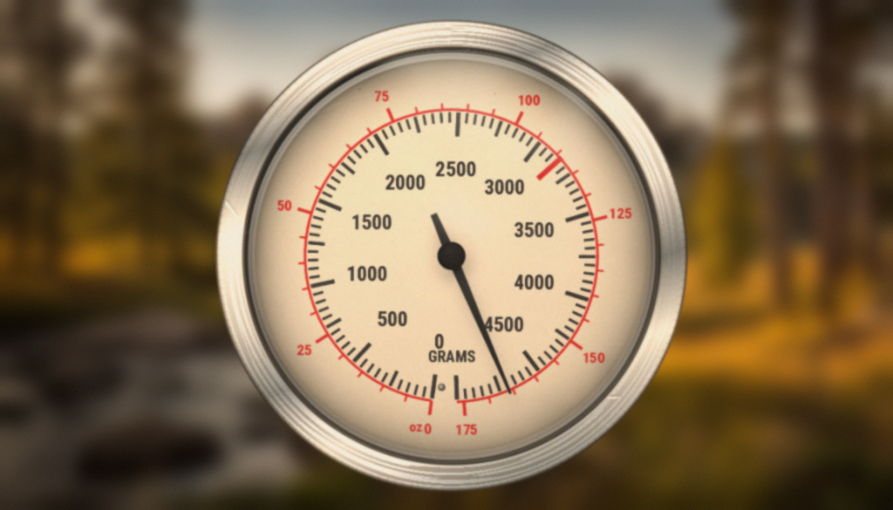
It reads value=4700 unit=g
